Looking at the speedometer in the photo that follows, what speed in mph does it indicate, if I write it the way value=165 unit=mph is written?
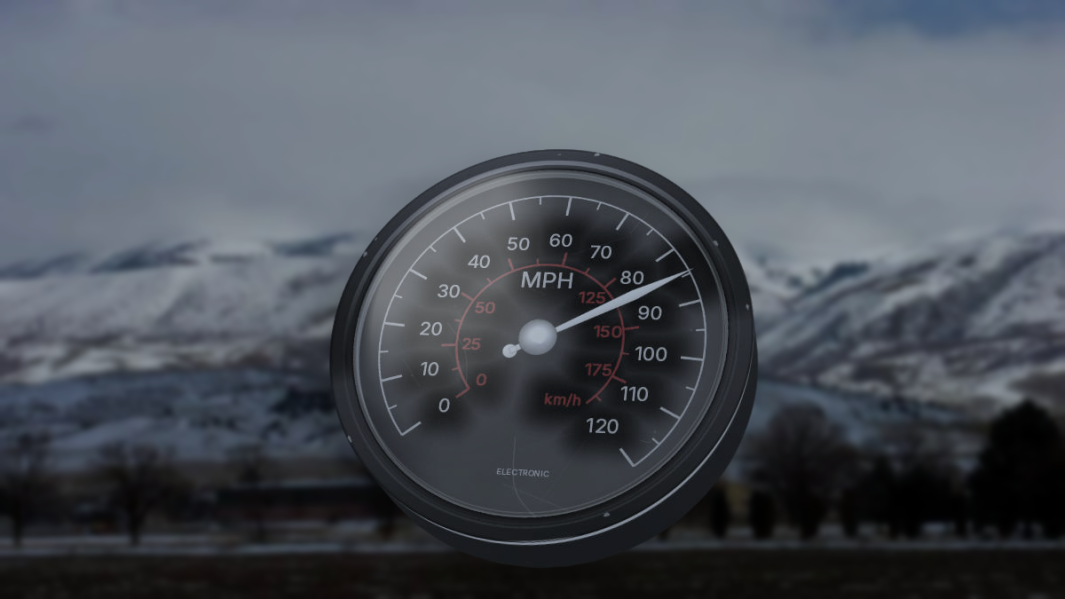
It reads value=85 unit=mph
